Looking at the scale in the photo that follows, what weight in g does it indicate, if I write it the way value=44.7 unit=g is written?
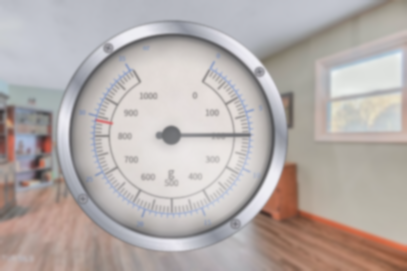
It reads value=200 unit=g
